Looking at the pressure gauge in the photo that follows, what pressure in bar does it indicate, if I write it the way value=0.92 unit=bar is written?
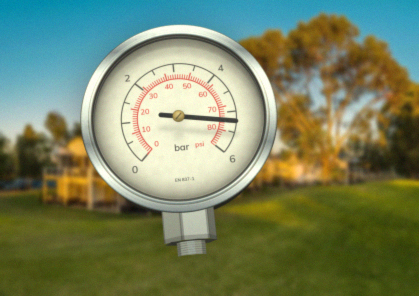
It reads value=5.25 unit=bar
